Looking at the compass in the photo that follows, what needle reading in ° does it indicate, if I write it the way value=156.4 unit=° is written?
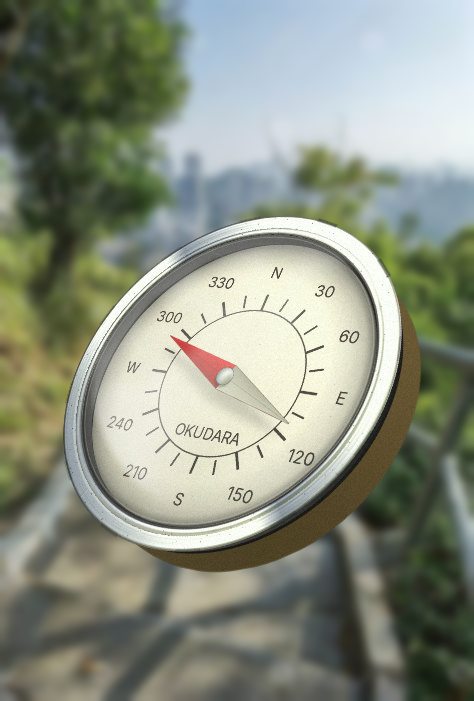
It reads value=292.5 unit=°
